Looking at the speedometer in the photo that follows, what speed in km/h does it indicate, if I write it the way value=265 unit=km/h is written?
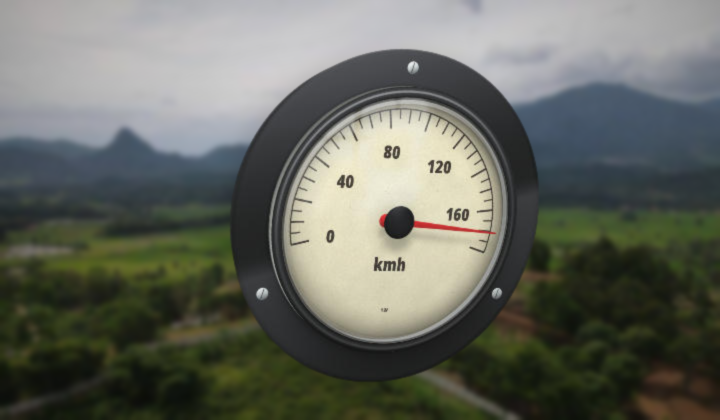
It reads value=170 unit=km/h
